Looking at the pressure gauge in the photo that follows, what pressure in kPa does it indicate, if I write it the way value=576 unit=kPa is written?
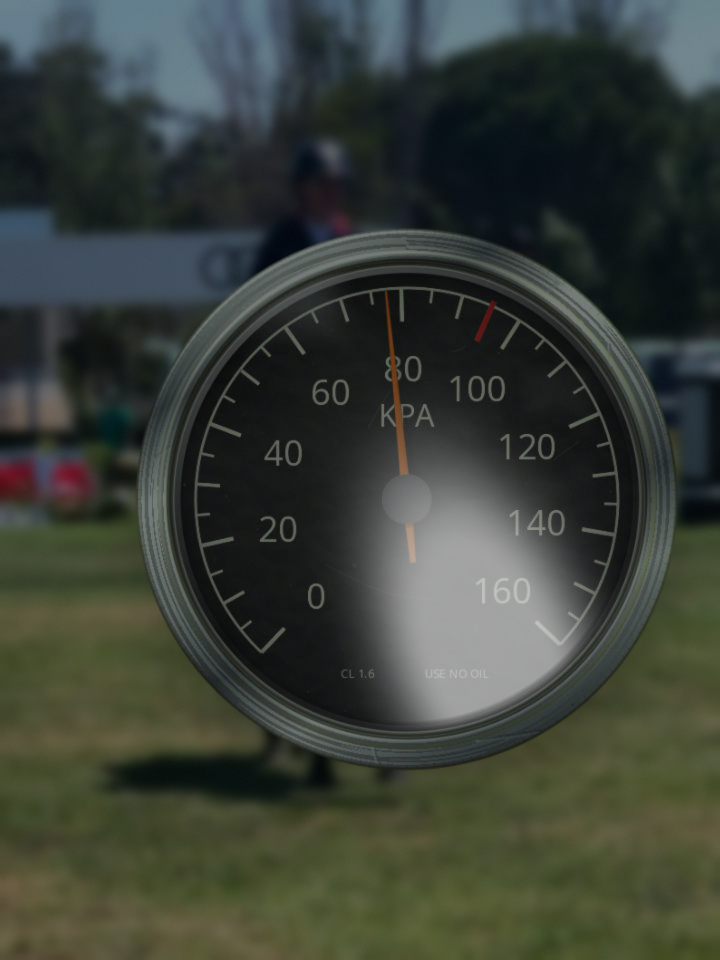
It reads value=77.5 unit=kPa
